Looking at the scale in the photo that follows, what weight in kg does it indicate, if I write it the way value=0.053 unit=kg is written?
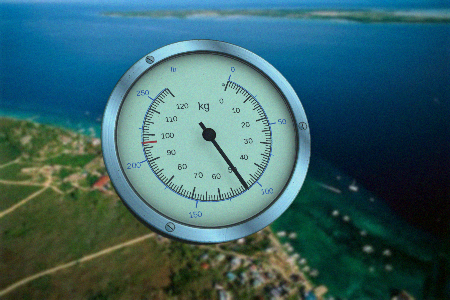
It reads value=50 unit=kg
